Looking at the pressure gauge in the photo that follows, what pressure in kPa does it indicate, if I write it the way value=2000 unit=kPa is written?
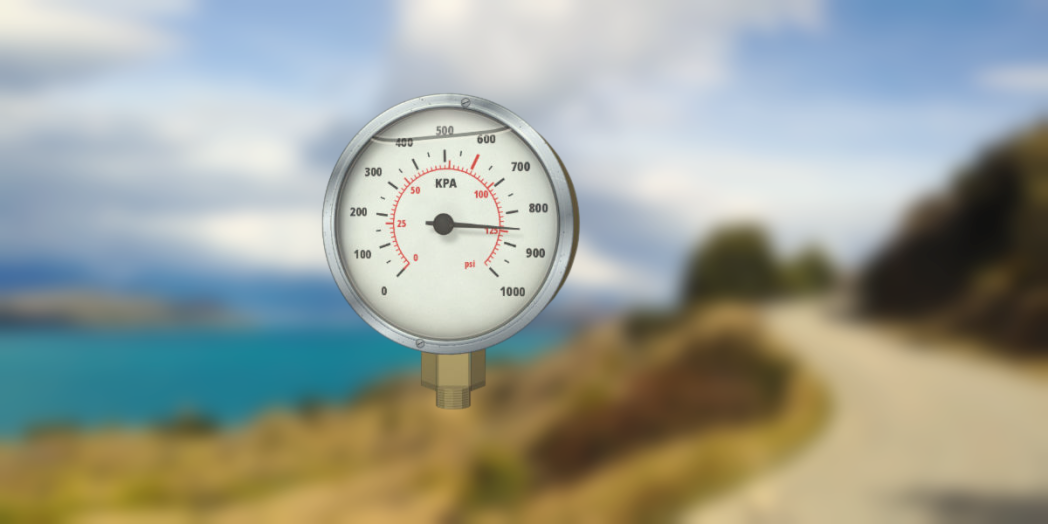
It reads value=850 unit=kPa
